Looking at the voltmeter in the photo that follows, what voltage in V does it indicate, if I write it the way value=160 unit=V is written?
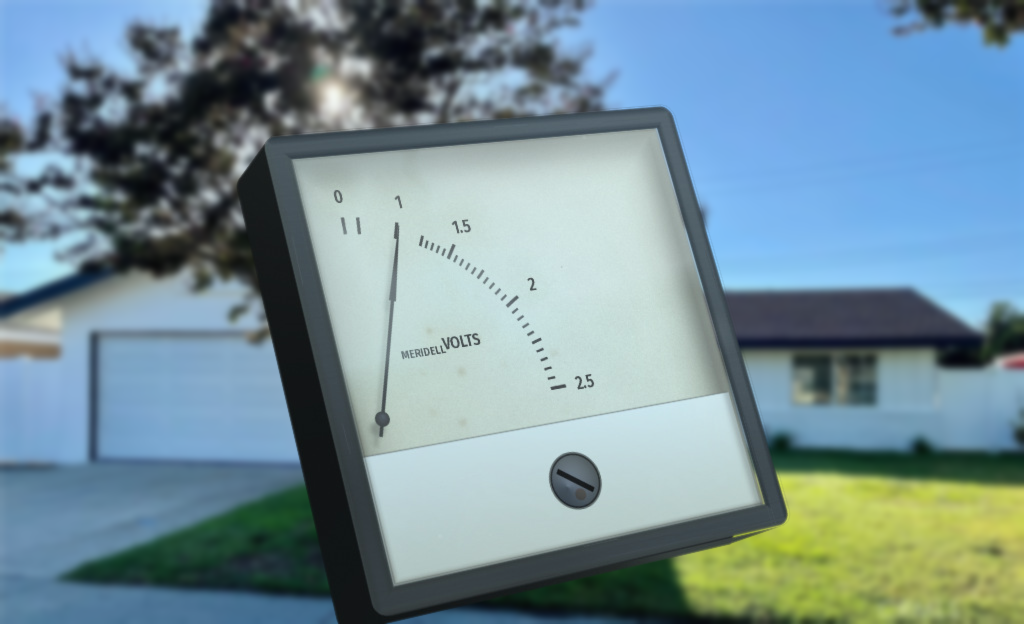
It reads value=1 unit=V
